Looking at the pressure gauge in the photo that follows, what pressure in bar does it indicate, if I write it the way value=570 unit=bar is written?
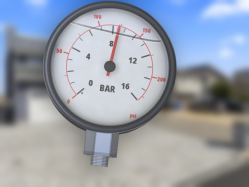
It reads value=8.5 unit=bar
